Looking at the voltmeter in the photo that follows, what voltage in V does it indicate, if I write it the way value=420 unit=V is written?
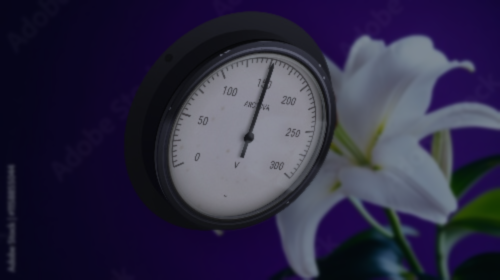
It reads value=150 unit=V
